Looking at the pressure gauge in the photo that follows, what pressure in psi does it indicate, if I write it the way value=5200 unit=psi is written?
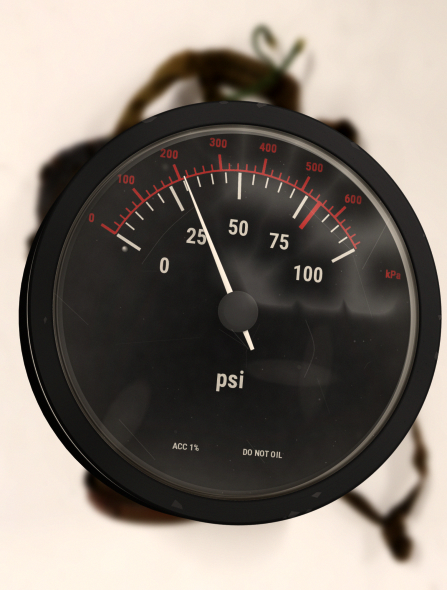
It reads value=30 unit=psi
